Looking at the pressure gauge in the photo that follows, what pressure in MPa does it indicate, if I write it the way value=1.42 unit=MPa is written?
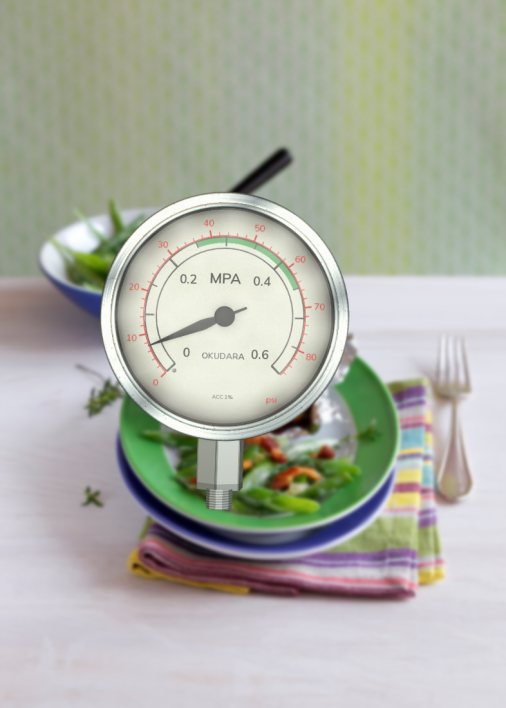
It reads value=0.05 unit=MPa
